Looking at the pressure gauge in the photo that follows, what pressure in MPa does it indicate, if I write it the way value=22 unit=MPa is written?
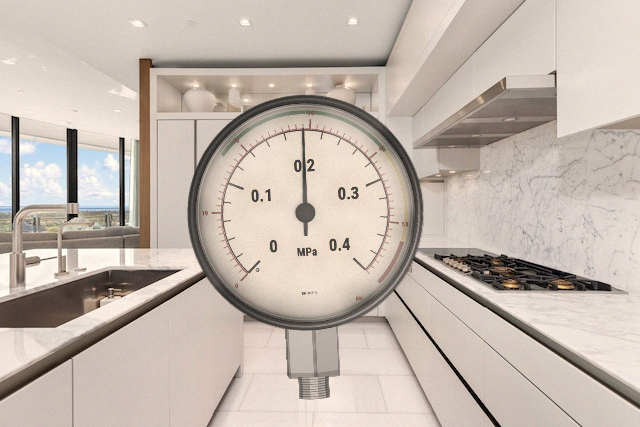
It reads value=0.2 unit=MPa
